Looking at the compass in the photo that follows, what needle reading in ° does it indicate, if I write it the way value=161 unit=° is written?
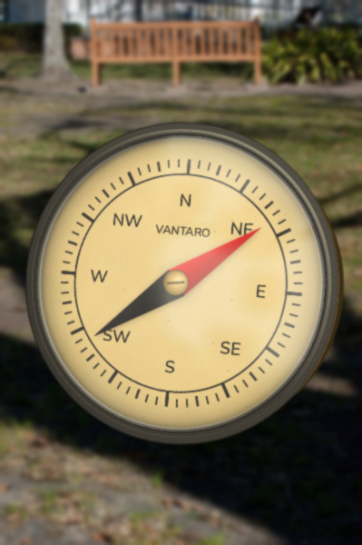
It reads value=52.5 unit=°
